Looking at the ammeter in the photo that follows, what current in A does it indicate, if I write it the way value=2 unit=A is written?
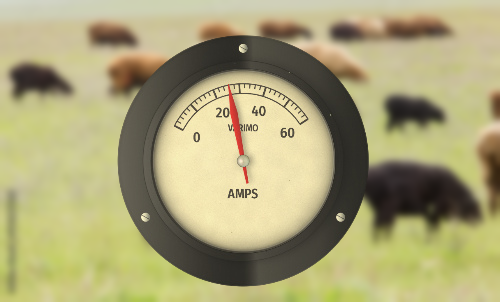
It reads value=26 unit=A
